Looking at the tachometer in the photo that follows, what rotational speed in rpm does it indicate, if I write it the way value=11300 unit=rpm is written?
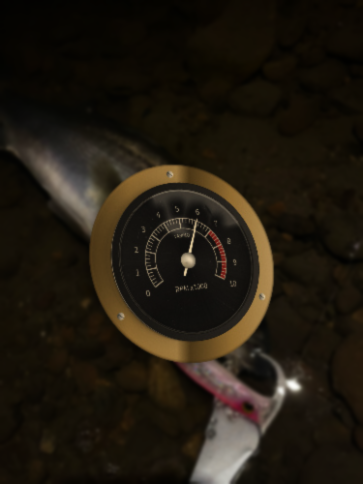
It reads value=6000 unit=rpm
